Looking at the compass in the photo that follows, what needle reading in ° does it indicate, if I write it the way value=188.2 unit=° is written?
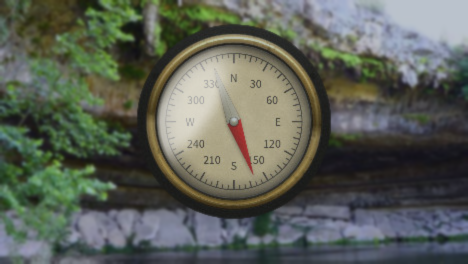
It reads value=160 unit=°
